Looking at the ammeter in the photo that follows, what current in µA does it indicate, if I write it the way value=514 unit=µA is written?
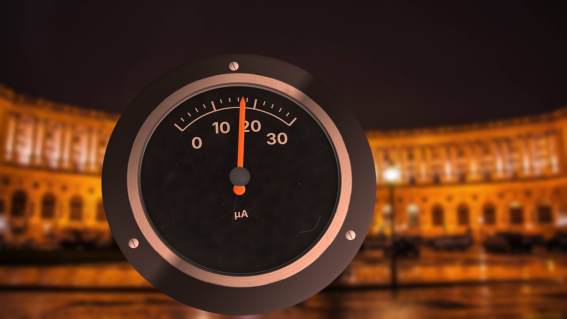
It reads value=17 unit=µA
